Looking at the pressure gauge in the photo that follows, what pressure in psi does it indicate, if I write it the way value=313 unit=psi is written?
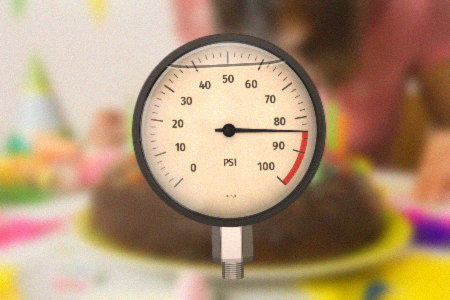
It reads value=84 unit=psi
